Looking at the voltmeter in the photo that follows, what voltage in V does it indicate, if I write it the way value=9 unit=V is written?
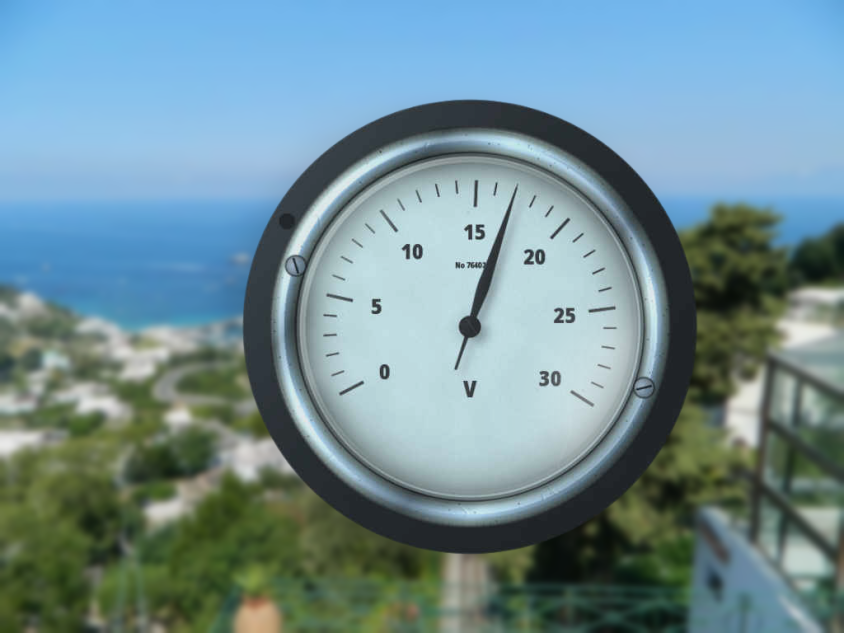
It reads value=17 unit=V
